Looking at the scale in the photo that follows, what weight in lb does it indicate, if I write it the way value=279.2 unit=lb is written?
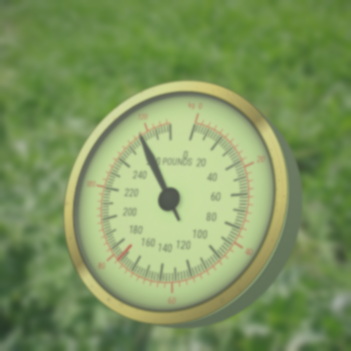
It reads value=260 unit=lb
